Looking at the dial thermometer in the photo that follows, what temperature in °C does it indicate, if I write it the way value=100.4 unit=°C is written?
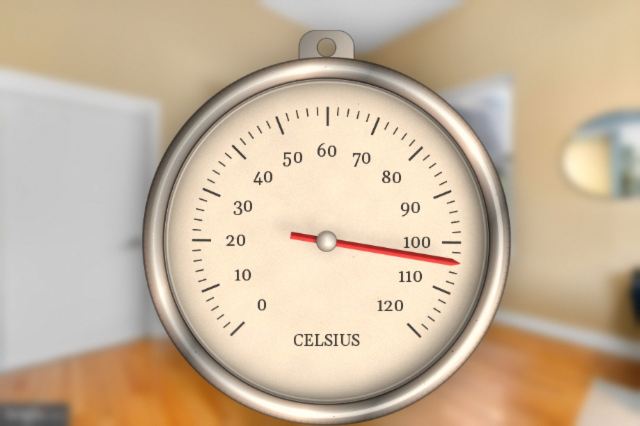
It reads value=104 unit=°C
